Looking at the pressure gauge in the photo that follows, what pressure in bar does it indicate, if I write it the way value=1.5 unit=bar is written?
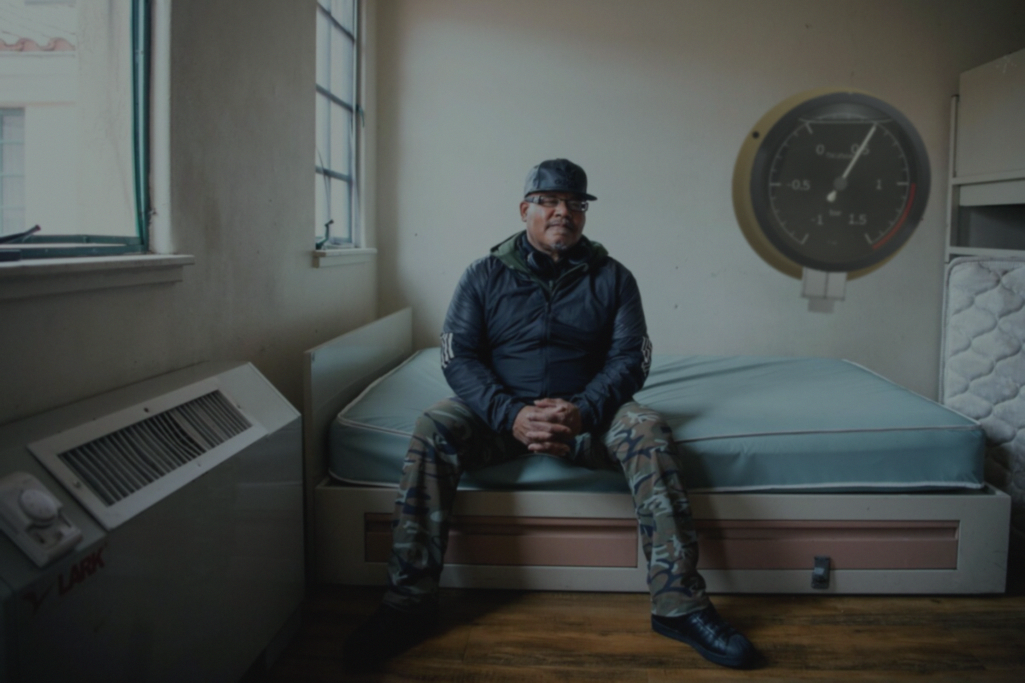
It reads value=0.5 unit=bar
